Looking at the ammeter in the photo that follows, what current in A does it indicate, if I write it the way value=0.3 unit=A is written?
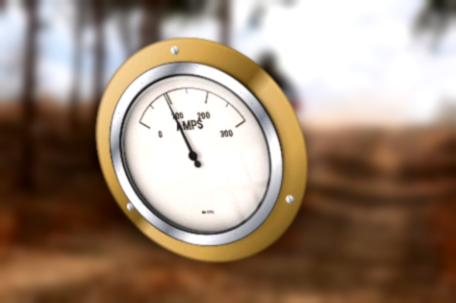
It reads value=100 unit=A
